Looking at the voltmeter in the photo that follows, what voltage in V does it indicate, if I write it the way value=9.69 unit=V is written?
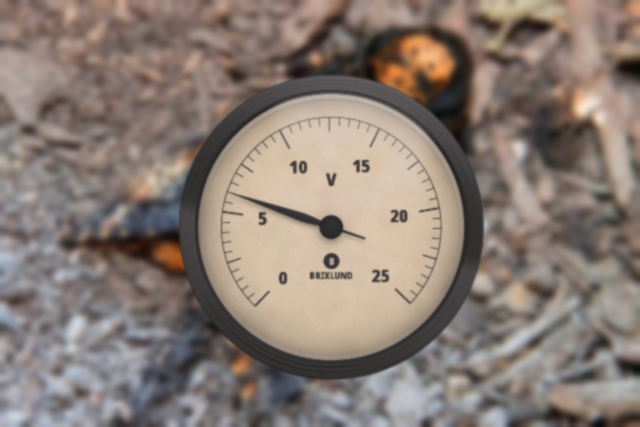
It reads value=6 unit=V
